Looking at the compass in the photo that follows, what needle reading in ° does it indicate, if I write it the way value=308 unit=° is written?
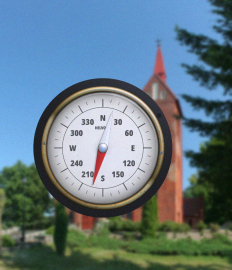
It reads value=195 unit=°
